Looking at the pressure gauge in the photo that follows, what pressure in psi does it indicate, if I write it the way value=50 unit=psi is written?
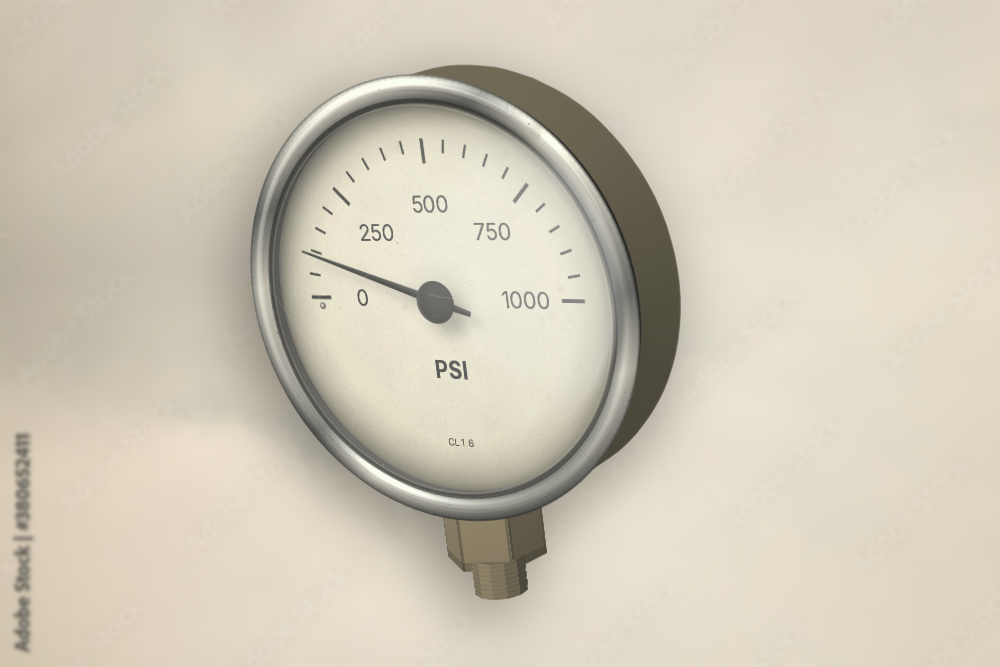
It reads value=100 unit=psi
